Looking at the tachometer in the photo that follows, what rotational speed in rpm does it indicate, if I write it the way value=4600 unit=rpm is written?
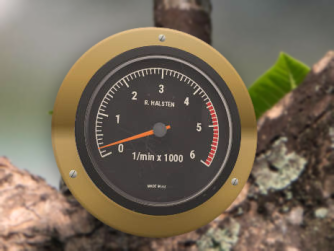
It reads value=200 unit=rpm
